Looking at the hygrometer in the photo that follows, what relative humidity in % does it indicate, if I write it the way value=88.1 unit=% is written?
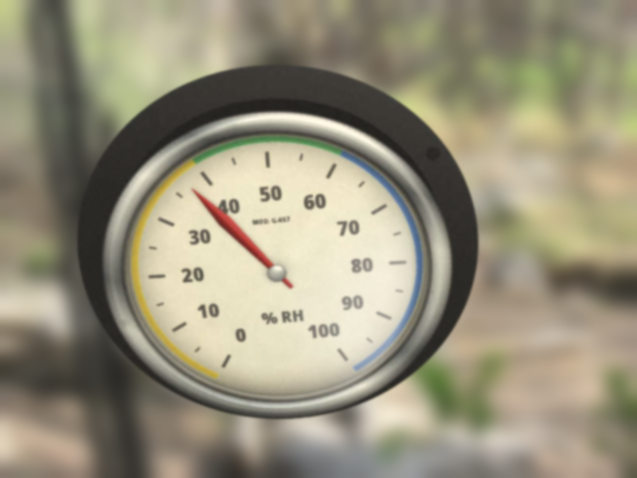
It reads value=37.5 unit=%
